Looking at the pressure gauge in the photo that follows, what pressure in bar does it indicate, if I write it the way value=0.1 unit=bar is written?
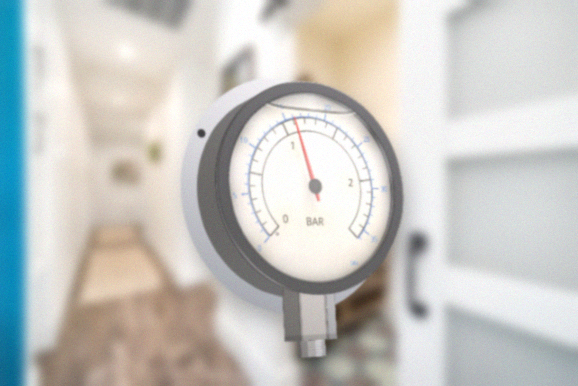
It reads value=1.1 unit=bar
